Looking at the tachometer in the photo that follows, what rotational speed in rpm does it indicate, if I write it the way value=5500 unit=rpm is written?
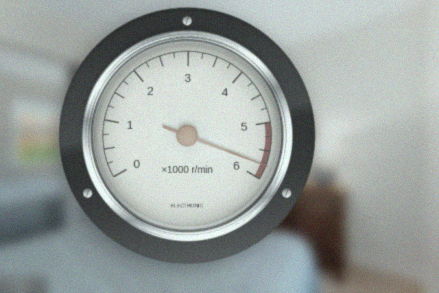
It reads value=5750 unit=rpm
